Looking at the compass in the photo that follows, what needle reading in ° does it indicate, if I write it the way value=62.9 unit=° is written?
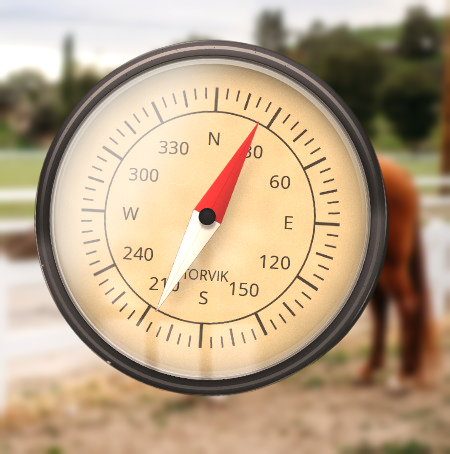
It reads value=25 unit=°
